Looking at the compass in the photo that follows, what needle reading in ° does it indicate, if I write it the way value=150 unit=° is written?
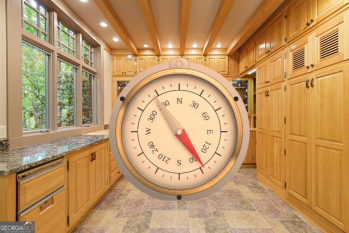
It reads value=145 unit=°
